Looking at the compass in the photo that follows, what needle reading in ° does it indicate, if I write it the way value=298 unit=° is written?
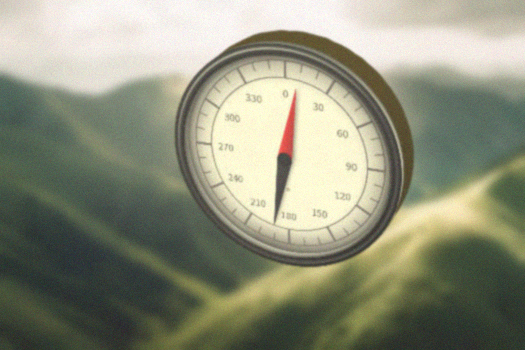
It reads value=10 unit=°
